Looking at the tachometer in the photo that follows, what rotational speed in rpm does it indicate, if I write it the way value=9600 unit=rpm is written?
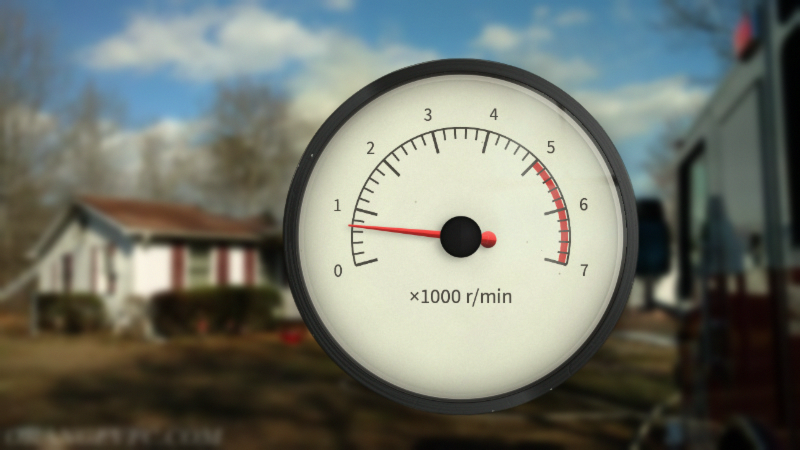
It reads value=700 unit=rpm
